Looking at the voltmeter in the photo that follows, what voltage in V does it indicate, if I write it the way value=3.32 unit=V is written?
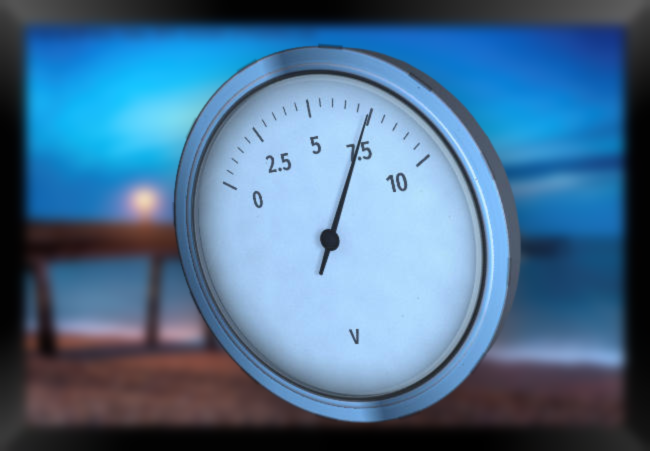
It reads value=7.5 unit=V
